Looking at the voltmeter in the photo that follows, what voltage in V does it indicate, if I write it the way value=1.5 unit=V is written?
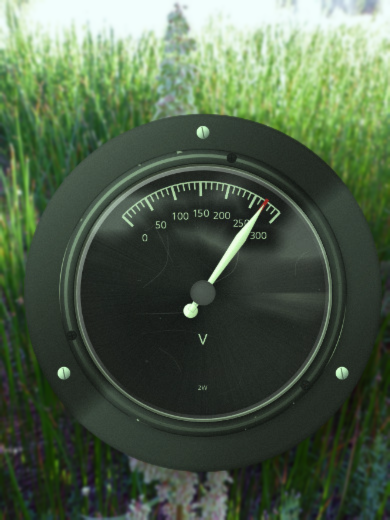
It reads value=270 unit=V
